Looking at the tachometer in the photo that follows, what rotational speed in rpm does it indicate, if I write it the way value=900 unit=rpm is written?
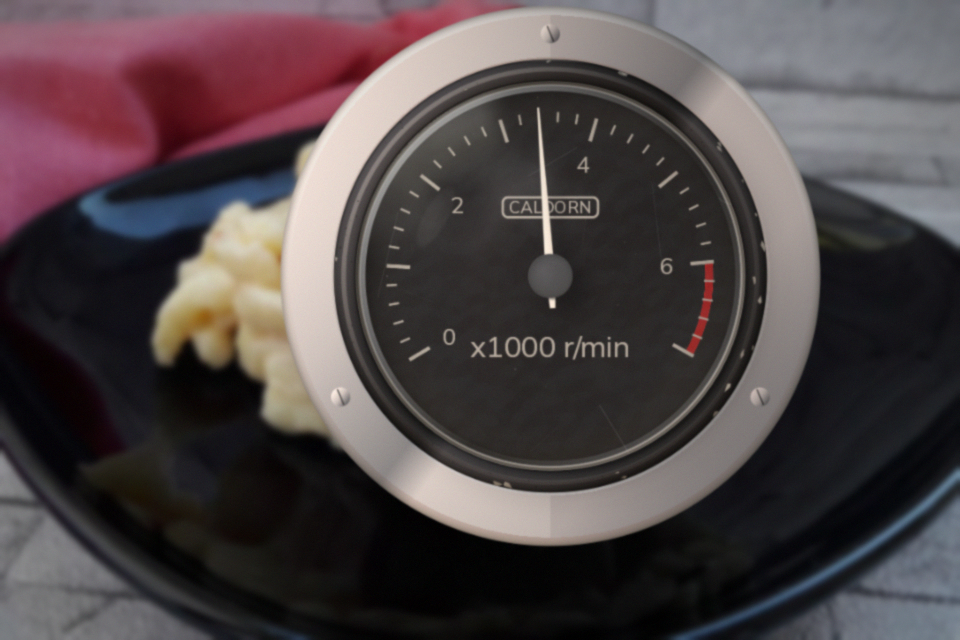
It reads value=3400 unit=rpm
